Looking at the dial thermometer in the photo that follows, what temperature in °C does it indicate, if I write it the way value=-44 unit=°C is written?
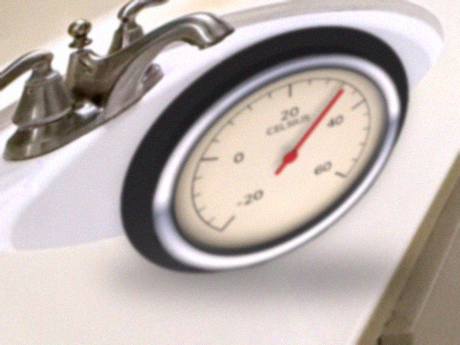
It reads value=32 unit=°C
